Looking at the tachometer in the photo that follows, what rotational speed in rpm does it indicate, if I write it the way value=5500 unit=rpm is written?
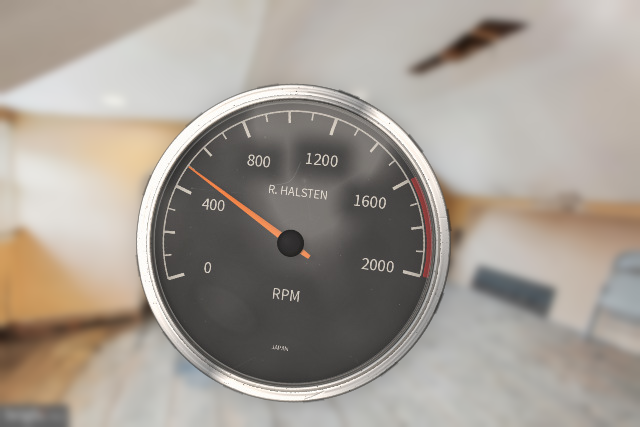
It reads value=500 unit=rpm
